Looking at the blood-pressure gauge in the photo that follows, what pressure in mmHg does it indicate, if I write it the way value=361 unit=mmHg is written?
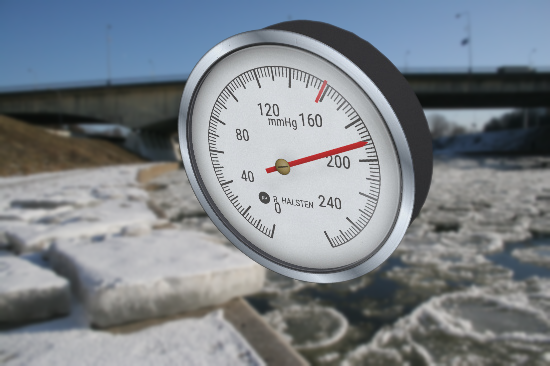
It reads value=190 unit=mmHg
